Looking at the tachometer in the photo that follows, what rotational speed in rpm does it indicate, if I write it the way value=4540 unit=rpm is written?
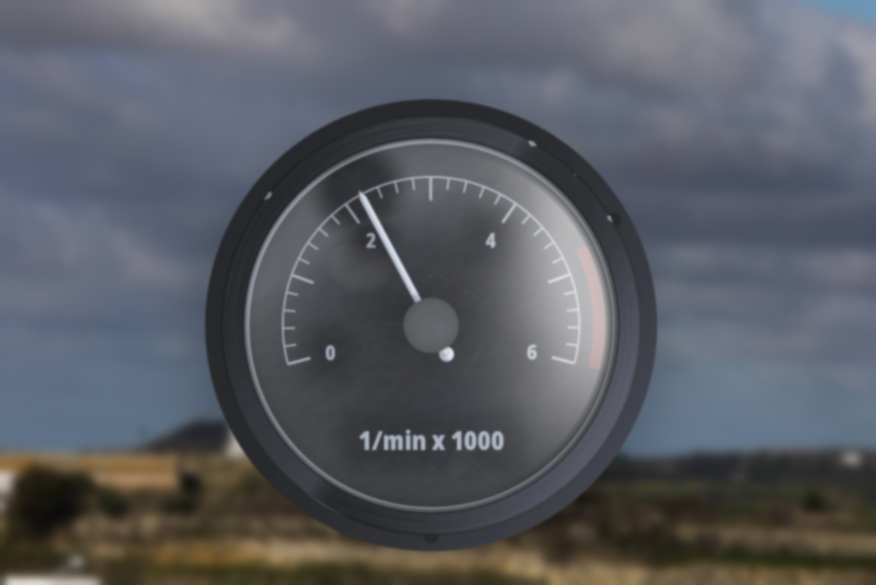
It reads value=2200 unit=rpm
